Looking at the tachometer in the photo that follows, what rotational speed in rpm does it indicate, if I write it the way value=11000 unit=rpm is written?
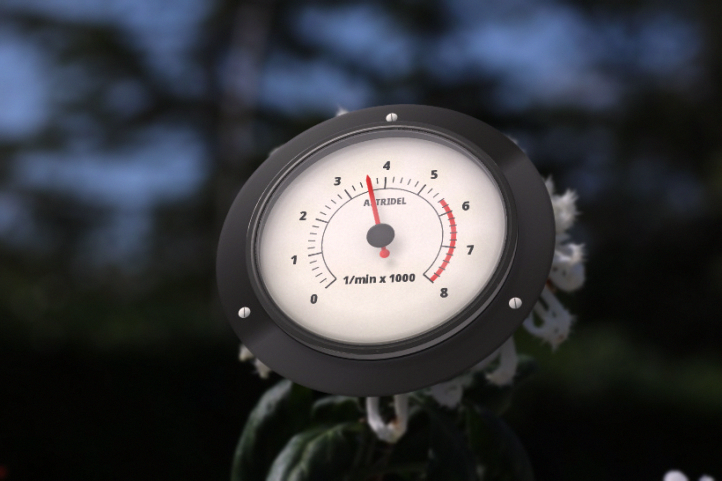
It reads value=3600 unit=rpm
